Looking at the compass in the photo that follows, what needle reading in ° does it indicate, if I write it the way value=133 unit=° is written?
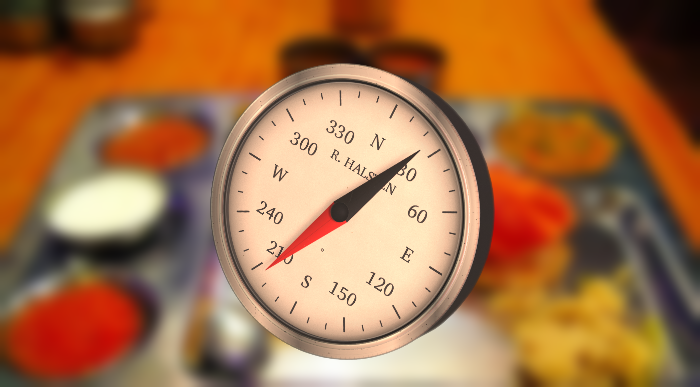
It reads value=205 unit=°
